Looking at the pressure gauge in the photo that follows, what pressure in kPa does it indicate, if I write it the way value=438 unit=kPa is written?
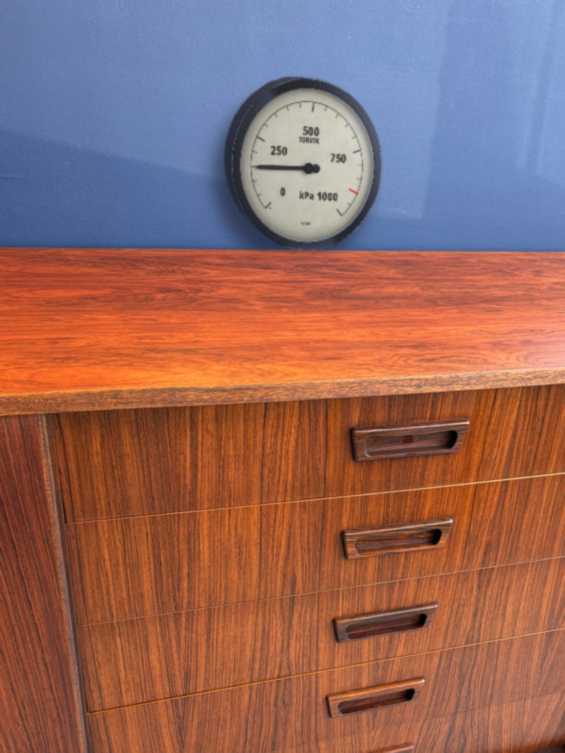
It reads value=150 unit=kPa
